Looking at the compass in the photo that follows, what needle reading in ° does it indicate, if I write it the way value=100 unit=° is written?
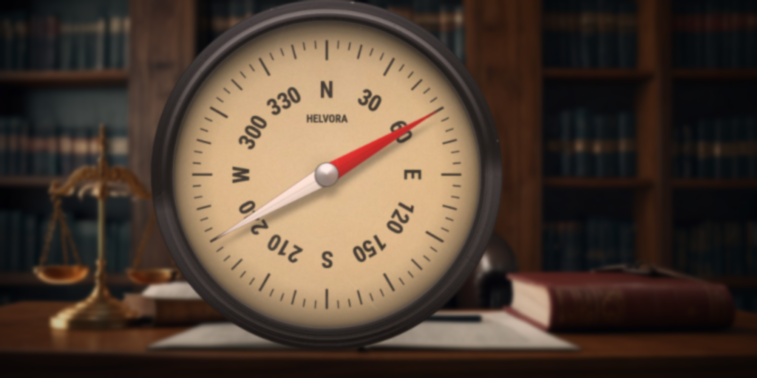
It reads value=60 unit=°
